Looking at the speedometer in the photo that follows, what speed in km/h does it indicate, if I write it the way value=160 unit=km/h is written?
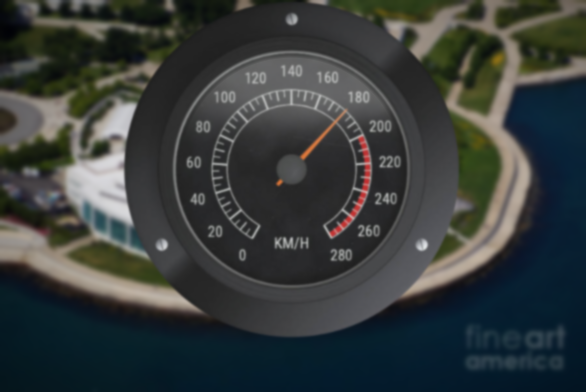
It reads value=180 unit=km/h
